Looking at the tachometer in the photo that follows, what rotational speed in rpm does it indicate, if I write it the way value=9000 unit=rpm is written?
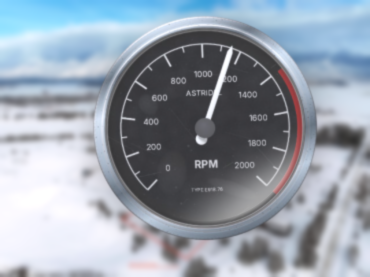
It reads value=1150 unit=rpm
